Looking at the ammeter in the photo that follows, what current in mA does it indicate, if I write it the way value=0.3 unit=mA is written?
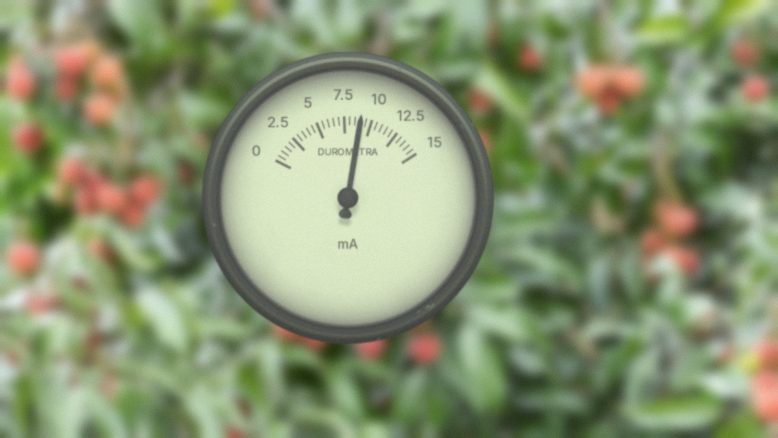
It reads value=9 unit=mA
